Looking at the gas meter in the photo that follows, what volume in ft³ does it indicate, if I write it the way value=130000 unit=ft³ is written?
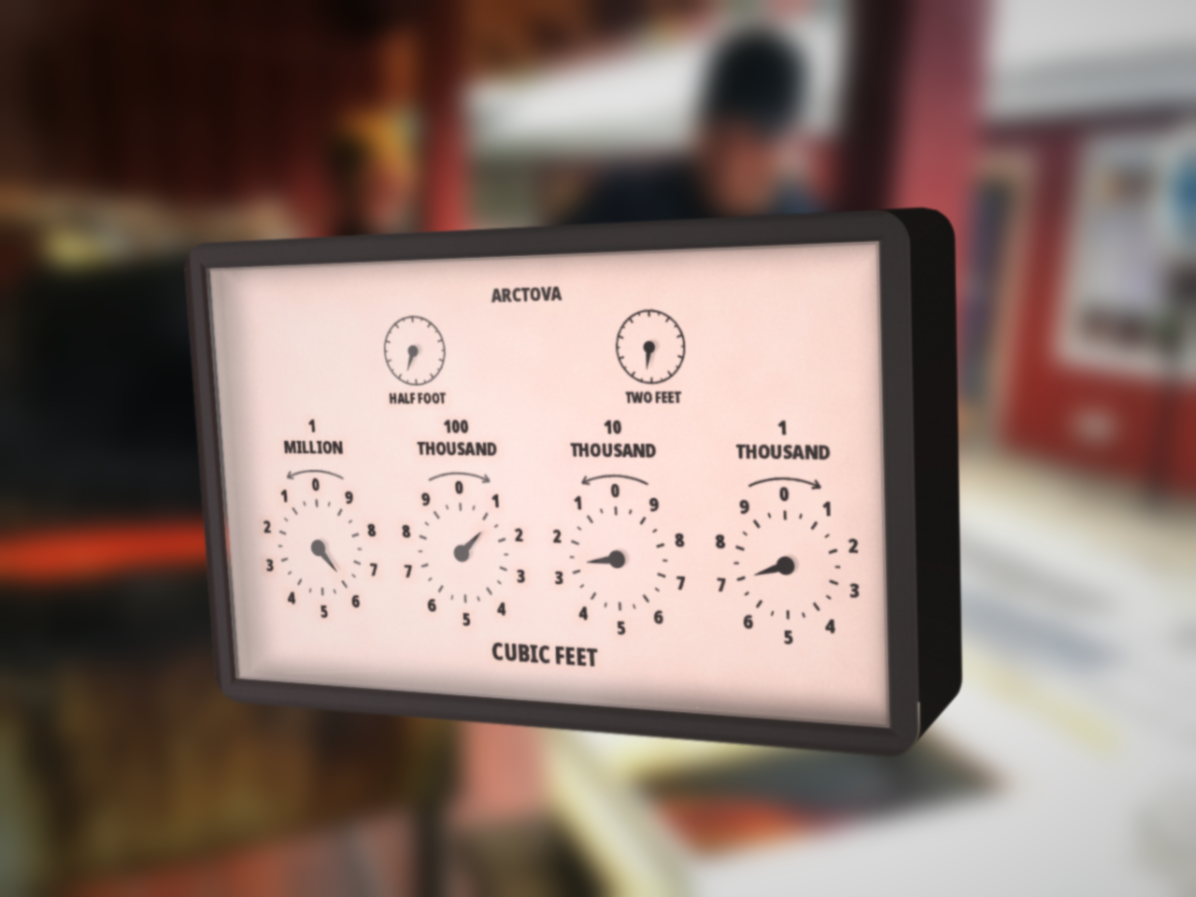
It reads value=612700 unit=ft³
